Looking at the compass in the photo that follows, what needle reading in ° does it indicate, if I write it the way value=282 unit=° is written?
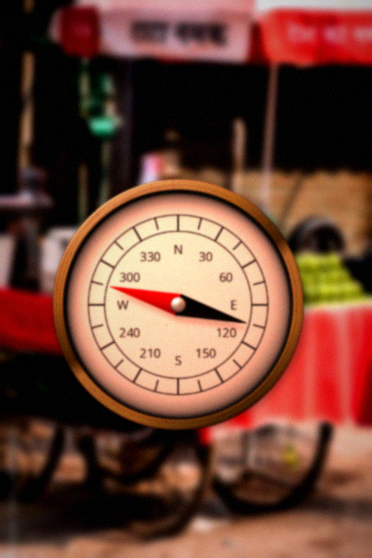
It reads value=285 unit=°
